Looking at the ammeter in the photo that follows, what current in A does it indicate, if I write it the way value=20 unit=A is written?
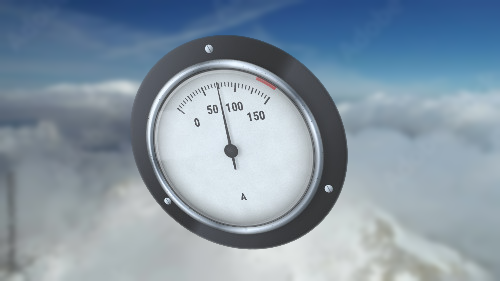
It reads value=75 unit=A
